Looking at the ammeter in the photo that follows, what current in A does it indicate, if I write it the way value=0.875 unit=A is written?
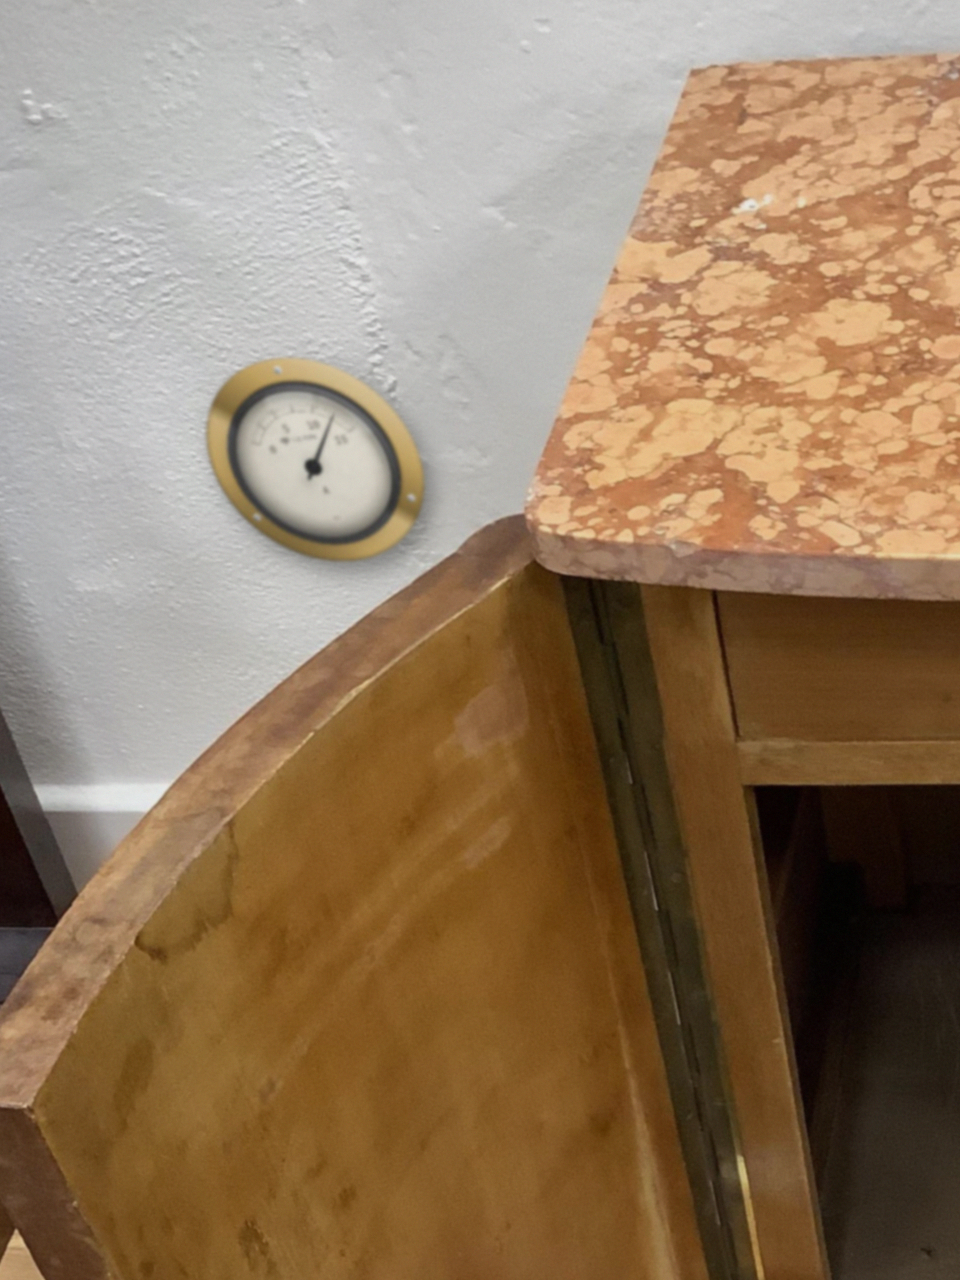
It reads value=12.5 unit=A
